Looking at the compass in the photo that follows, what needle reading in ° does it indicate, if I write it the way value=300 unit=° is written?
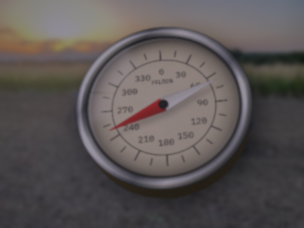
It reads value=247.5 unit=°
